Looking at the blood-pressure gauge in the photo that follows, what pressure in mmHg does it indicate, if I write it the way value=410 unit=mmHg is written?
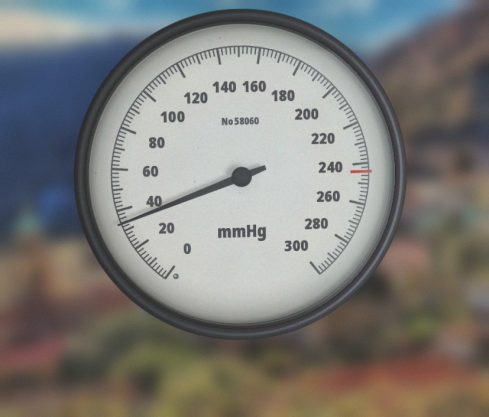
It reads value=34 unit=mmHg
